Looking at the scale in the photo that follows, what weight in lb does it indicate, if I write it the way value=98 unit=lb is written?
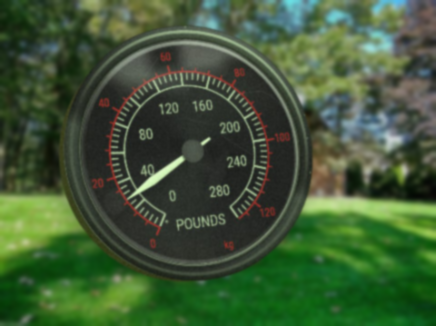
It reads value=28 unit=lb
